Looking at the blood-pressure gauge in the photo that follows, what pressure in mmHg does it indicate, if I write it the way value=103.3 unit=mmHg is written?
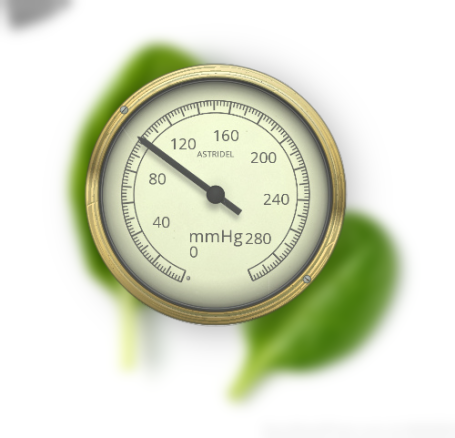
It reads value=100 unit=mmHg
